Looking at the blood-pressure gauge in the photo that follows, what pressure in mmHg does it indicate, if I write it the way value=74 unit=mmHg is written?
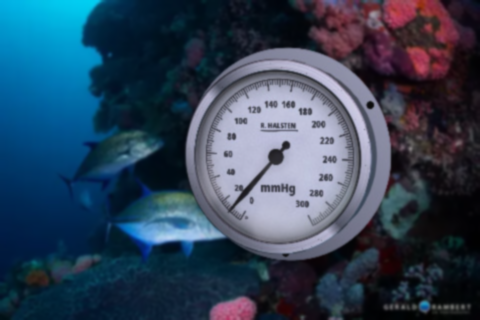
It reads value=10 unit=mmHg
